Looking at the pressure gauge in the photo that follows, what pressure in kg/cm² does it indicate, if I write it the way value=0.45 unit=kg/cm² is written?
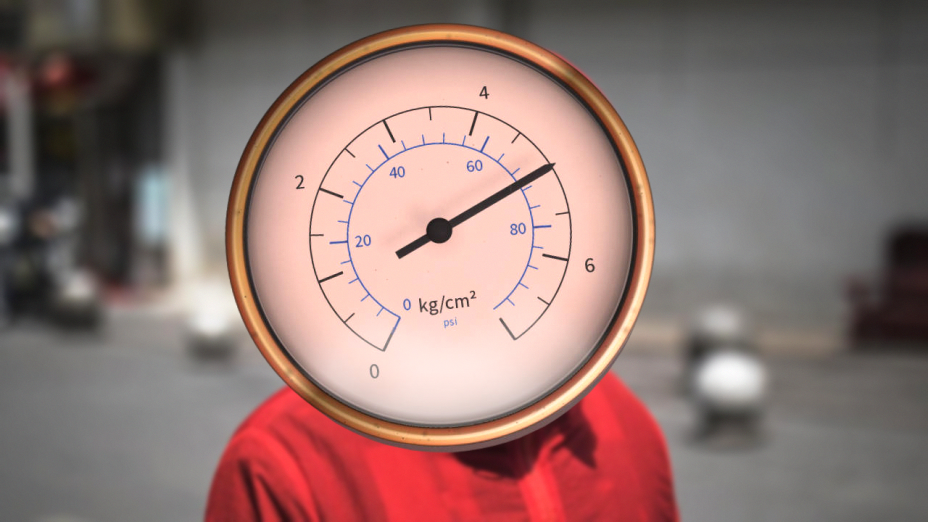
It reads value=5 unit=kg/cm²
